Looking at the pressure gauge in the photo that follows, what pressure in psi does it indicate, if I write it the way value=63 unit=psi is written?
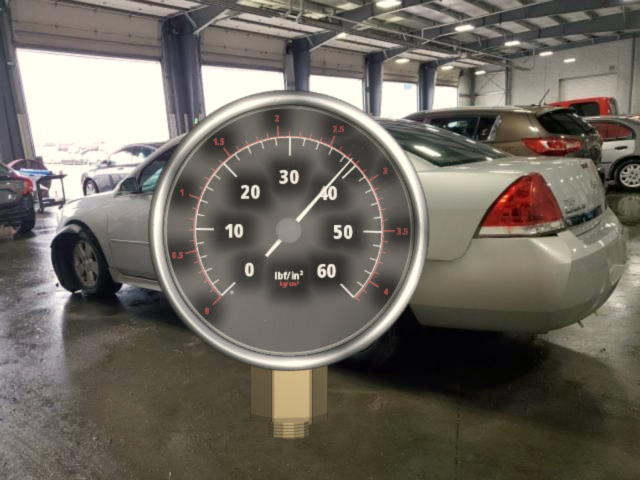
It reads value=39 unit=psi
